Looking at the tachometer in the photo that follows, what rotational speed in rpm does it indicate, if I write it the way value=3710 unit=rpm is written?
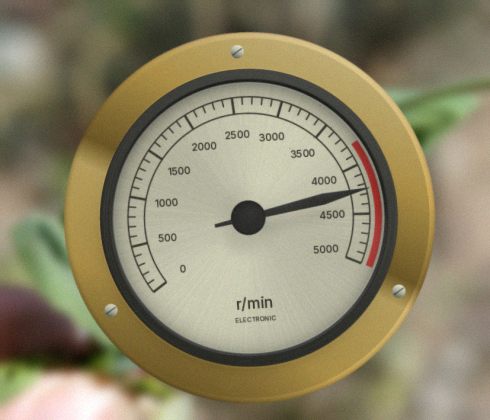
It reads value=4250 unit=rpm
